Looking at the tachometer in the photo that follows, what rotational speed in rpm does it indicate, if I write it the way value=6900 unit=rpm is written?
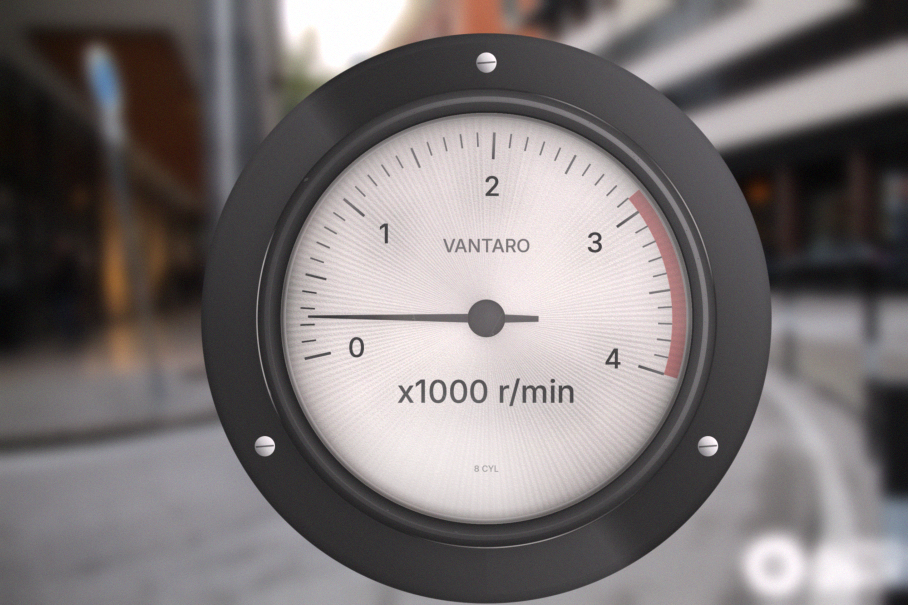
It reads value=250 unit=rpm
